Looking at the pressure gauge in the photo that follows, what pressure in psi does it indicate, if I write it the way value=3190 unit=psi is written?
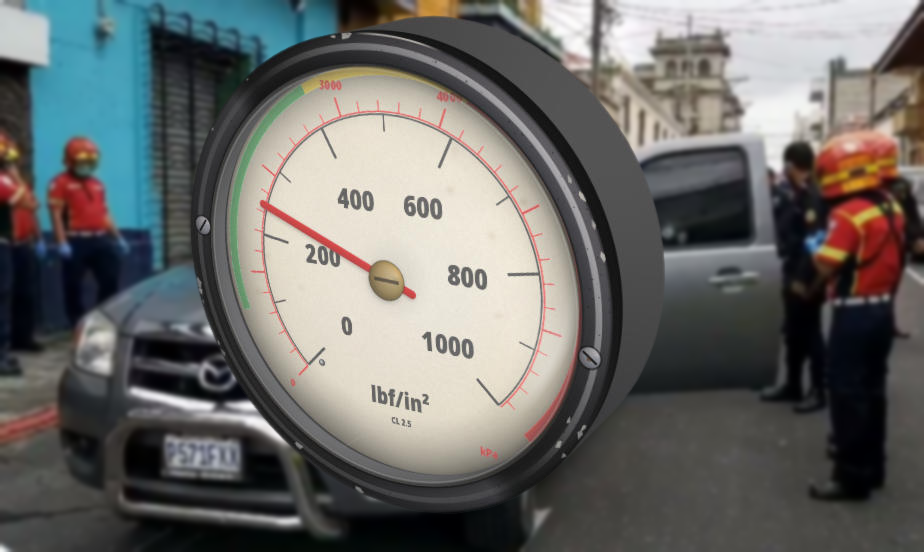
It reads value=250 unit=psi
